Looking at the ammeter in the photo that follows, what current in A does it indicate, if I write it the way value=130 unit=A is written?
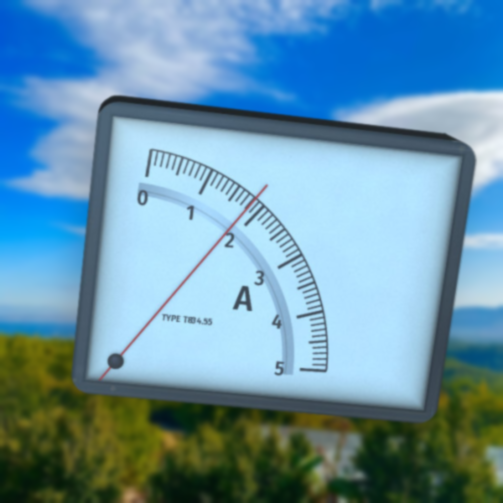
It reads value=1.8 unit=A
